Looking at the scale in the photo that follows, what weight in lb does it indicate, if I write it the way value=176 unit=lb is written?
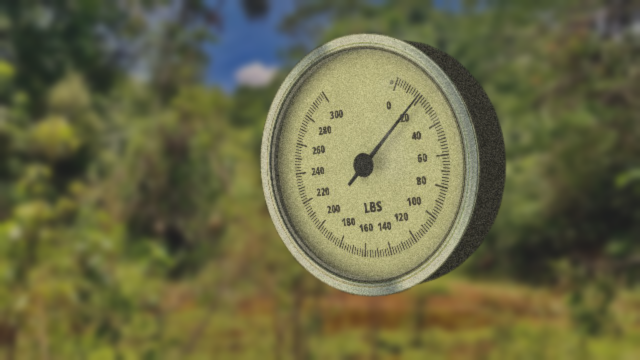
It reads value=20 unit=lb
